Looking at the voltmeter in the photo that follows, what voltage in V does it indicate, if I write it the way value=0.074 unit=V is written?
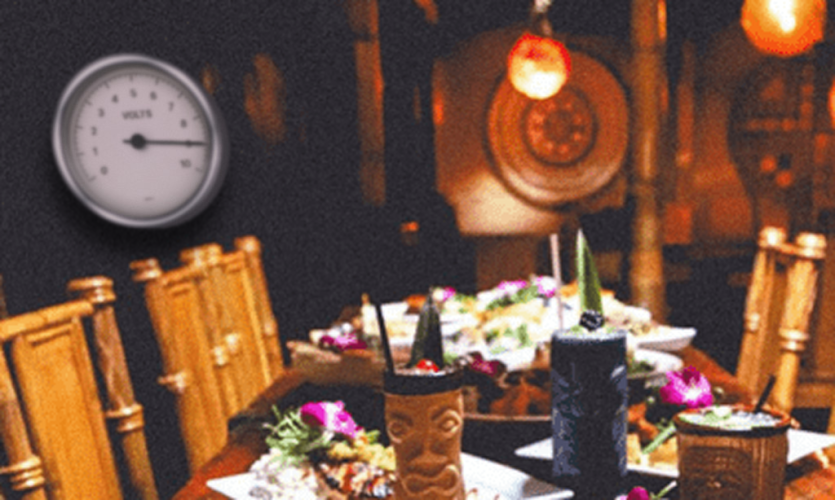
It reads value=9 unit=V
